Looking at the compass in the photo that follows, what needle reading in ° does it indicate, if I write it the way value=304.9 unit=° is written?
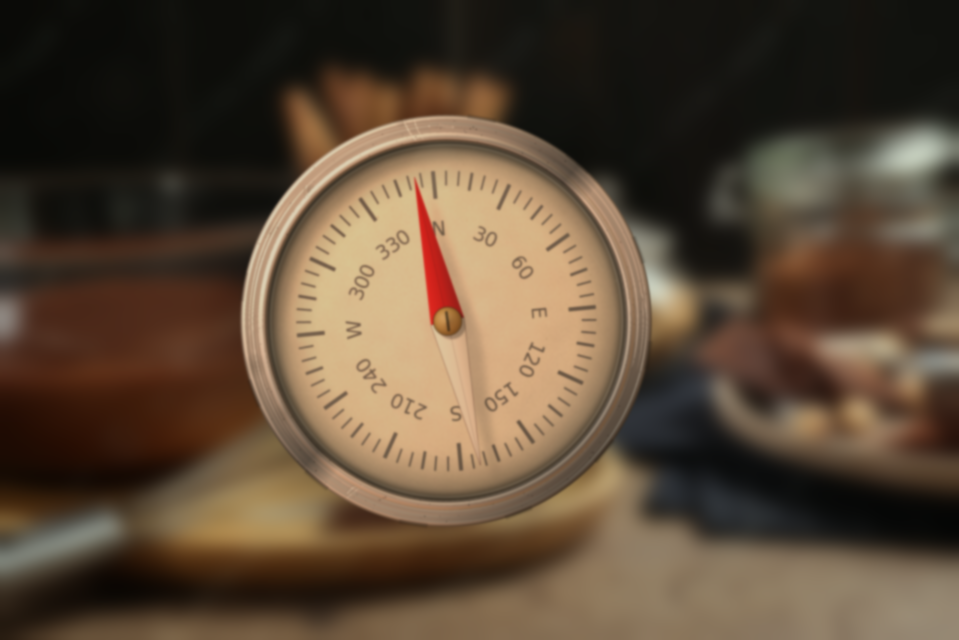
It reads value=352.5 unit=°
